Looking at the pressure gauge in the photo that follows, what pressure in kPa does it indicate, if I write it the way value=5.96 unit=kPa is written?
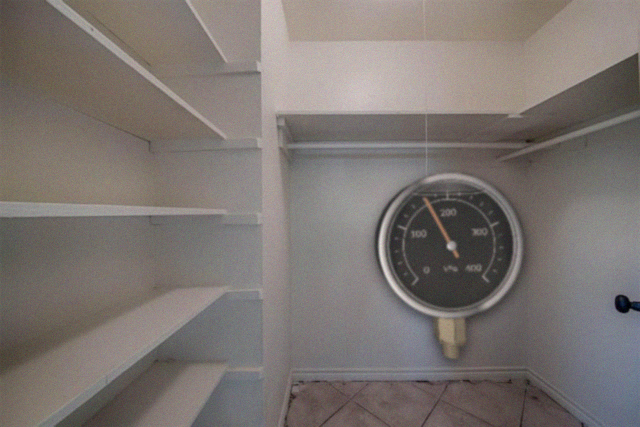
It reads value=160 unit=kPa
